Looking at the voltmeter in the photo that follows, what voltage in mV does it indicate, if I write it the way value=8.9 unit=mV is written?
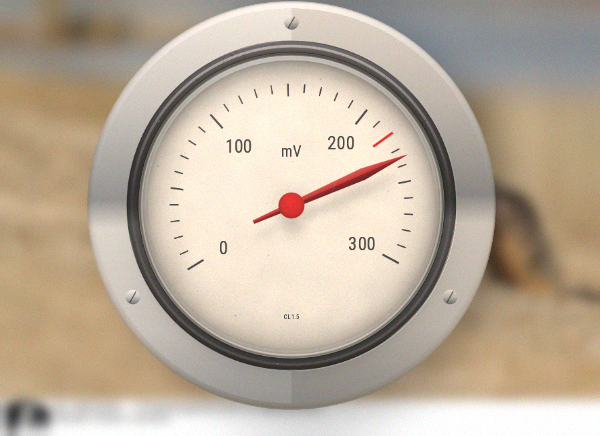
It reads value=235 unit=mV
